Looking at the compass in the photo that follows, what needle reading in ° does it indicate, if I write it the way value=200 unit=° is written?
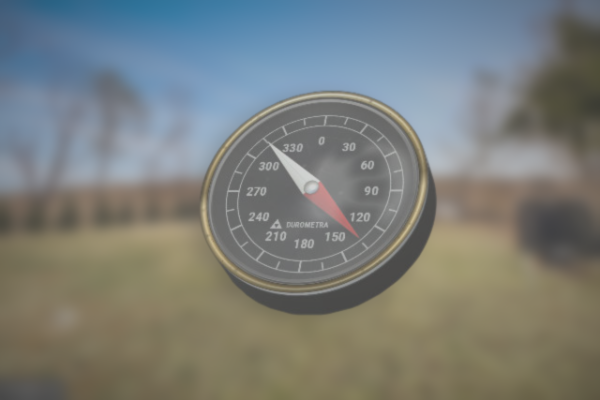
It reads value=135 unit=°
